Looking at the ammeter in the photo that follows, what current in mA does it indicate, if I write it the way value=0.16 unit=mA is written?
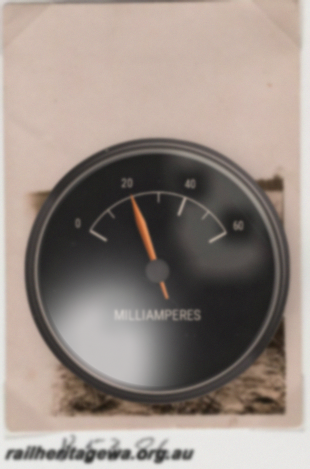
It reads value=20 unit=mA
